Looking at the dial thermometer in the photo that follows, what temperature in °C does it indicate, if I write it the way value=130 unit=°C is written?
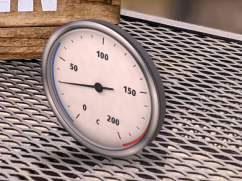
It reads value=30 unit=°C
